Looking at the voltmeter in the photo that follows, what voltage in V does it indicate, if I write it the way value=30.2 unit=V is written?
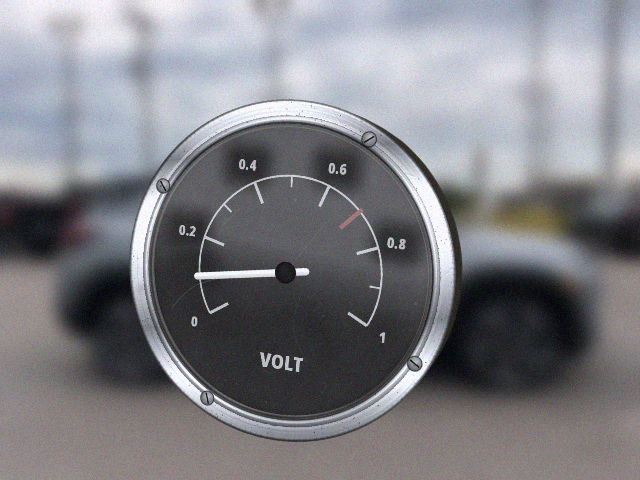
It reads value=0.1 unit=V
